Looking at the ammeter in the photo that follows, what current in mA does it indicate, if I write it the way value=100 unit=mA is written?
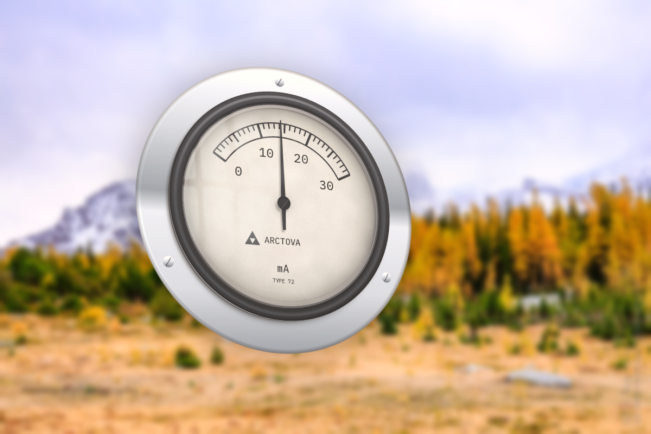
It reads value=14 unit=mA
